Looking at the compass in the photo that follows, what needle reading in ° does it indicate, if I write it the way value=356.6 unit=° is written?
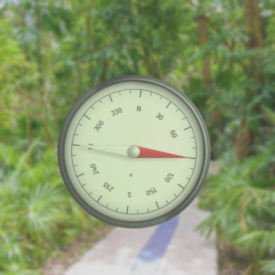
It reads value=90 unit=°
